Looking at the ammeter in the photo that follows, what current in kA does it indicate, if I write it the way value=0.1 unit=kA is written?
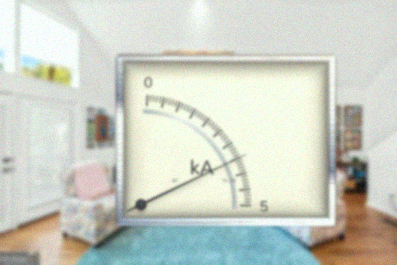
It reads value=3.5 unit=kA
